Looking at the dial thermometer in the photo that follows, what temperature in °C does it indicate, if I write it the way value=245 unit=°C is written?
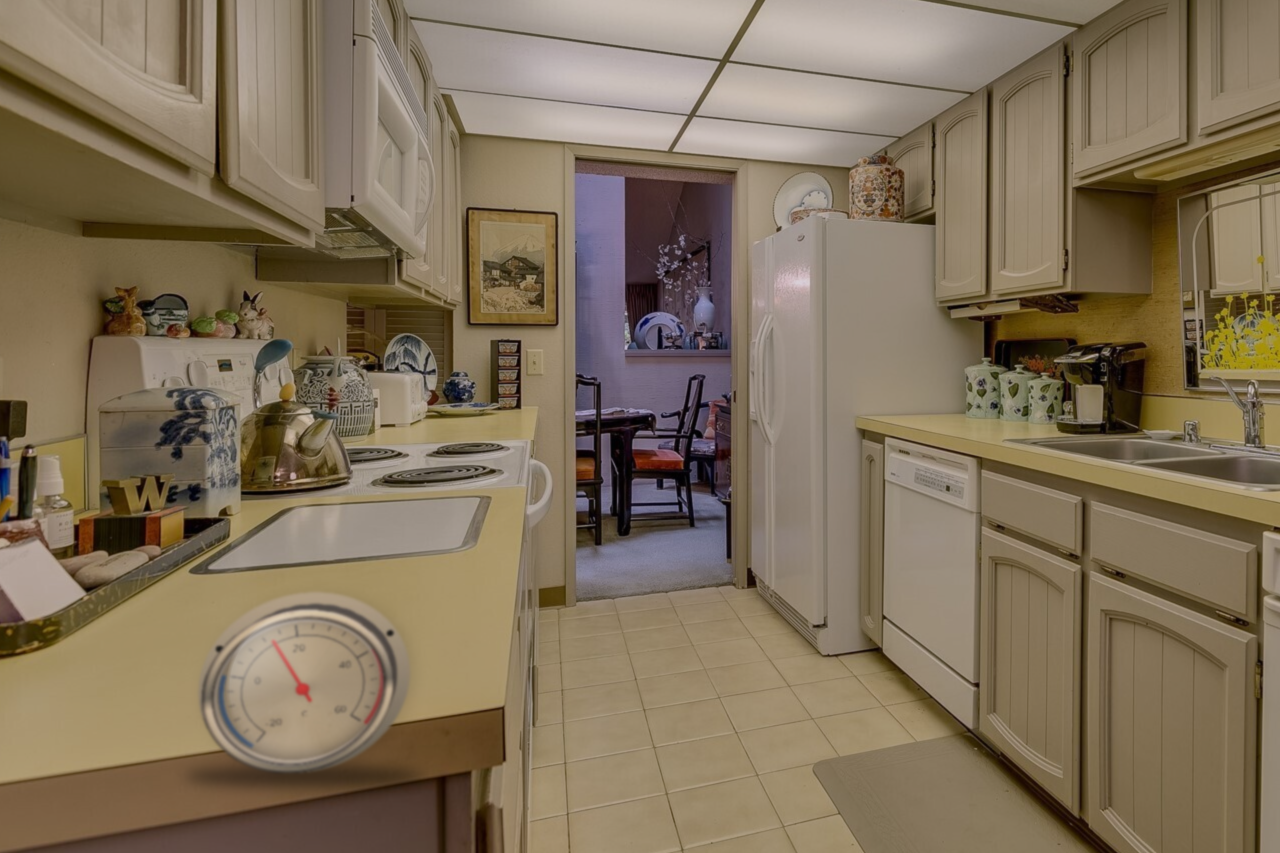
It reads value=14 unit=°C
